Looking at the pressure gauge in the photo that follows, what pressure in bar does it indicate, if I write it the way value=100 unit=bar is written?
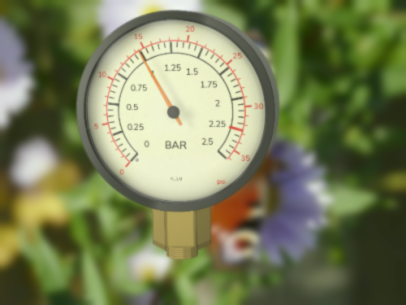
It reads value=1 unit=bar
